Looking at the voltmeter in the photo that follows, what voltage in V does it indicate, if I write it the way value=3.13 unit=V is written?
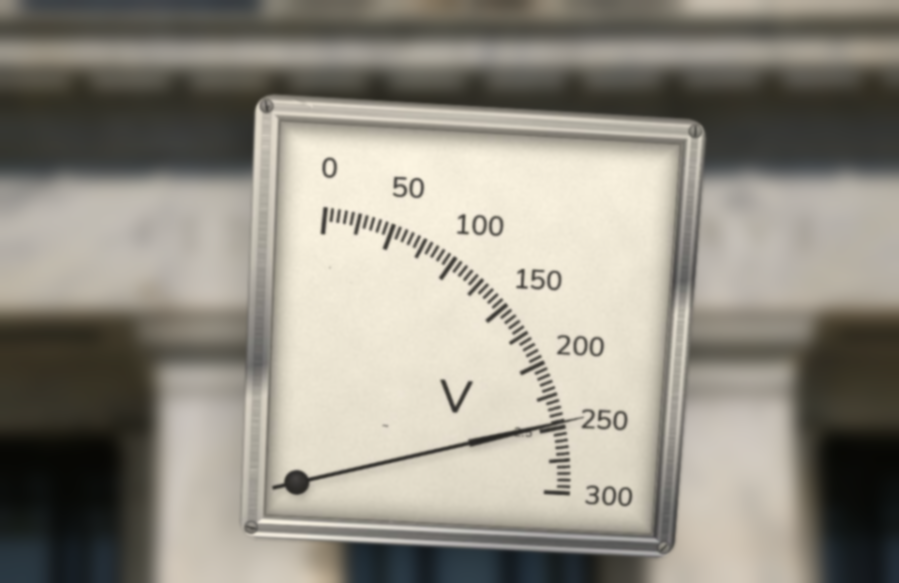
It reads value=245 unit=V
